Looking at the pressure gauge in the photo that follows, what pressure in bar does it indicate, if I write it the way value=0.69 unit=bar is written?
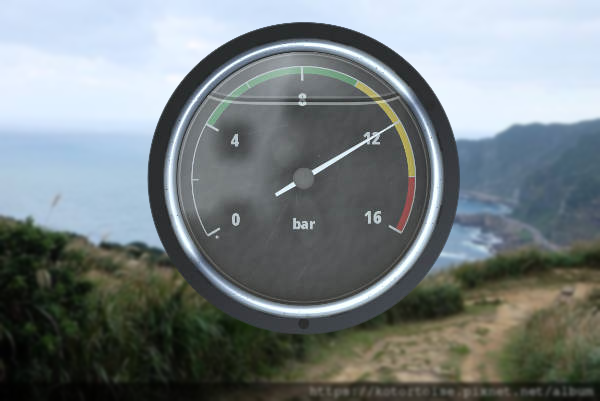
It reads value=12 unit=bar
